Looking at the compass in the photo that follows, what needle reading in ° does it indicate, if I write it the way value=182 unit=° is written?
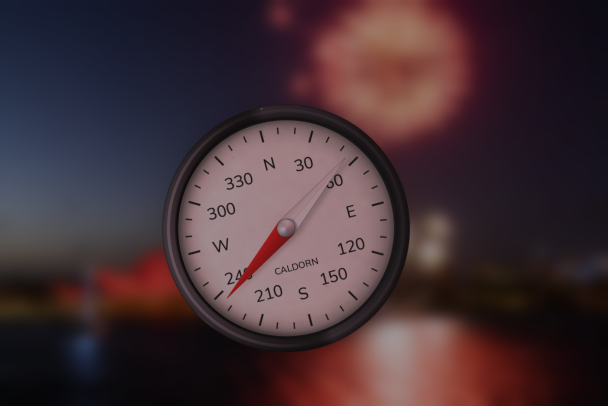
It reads value=235 unit=°
